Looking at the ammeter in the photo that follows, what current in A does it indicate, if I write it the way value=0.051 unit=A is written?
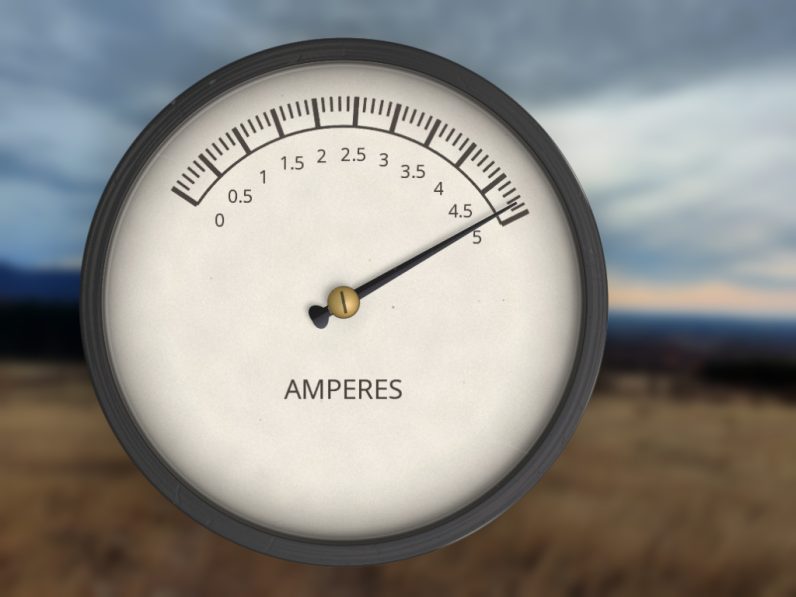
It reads value=4.85 unit=A
